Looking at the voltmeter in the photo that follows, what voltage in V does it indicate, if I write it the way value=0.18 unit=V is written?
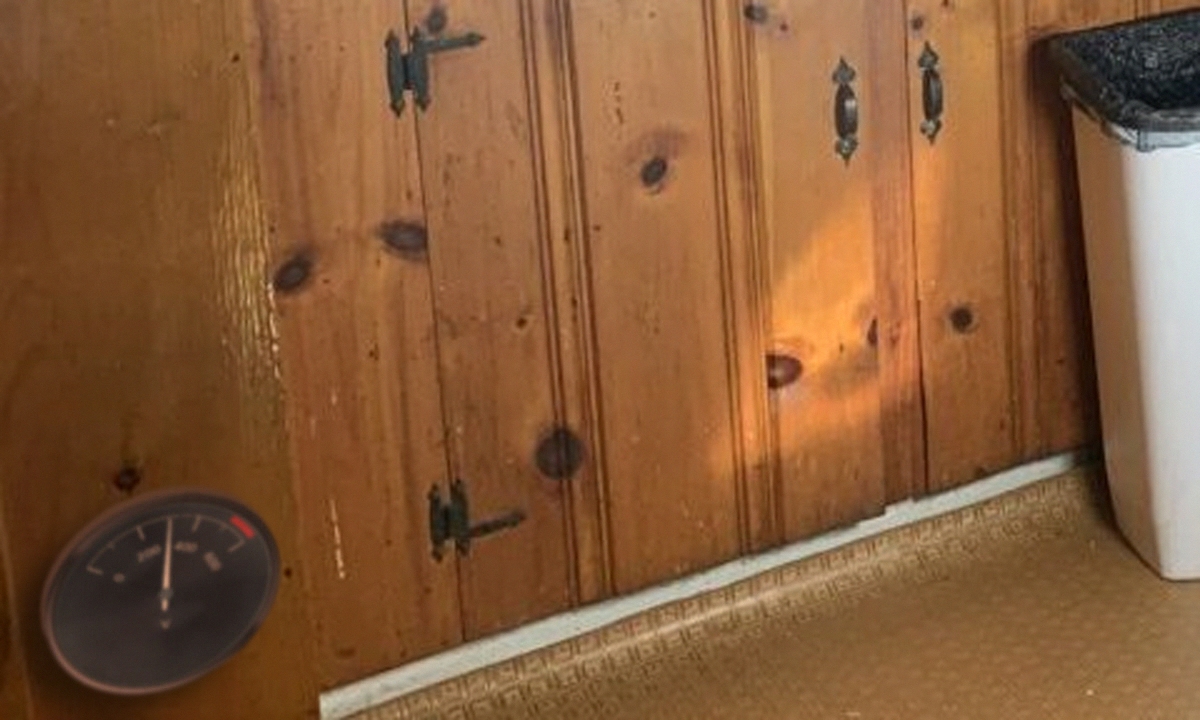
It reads value=300 unit=V
